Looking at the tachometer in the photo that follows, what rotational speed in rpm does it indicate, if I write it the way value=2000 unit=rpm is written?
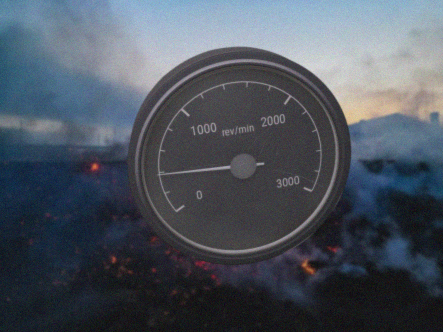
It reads value=400 unit=rpm
